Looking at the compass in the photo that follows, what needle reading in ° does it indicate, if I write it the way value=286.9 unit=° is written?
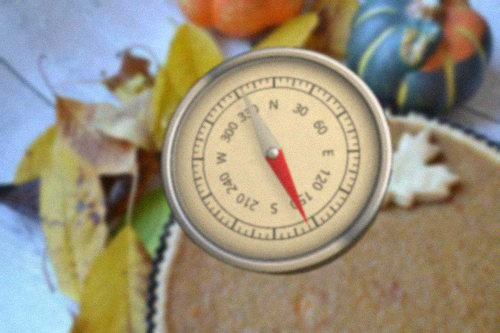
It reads value=155 unit=°
